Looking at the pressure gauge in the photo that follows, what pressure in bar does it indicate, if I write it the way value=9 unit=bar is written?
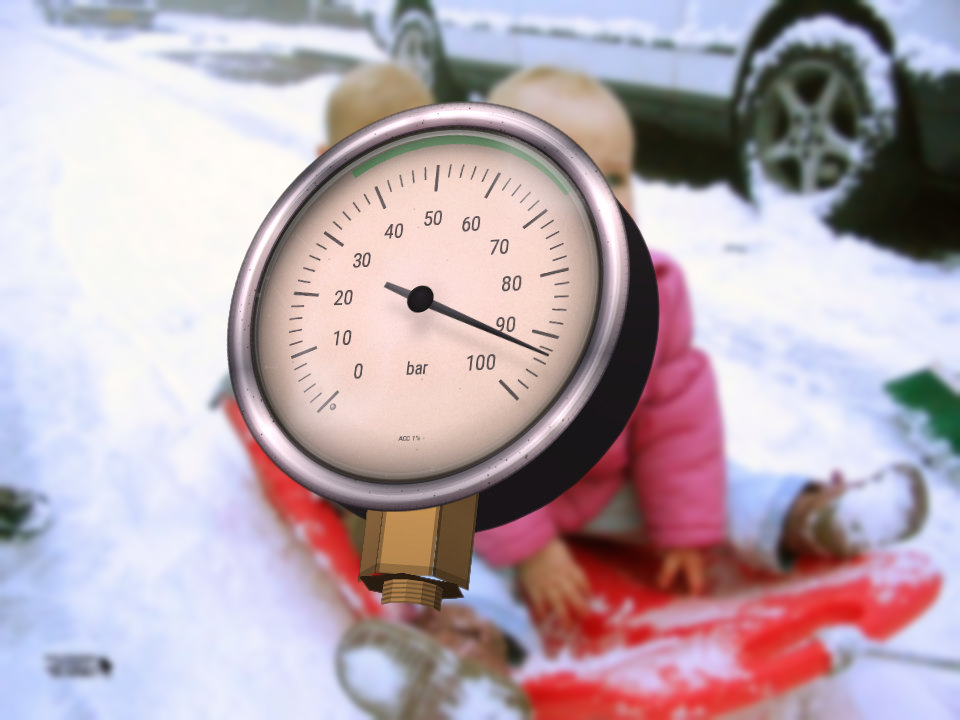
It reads value=93 unit=bar
